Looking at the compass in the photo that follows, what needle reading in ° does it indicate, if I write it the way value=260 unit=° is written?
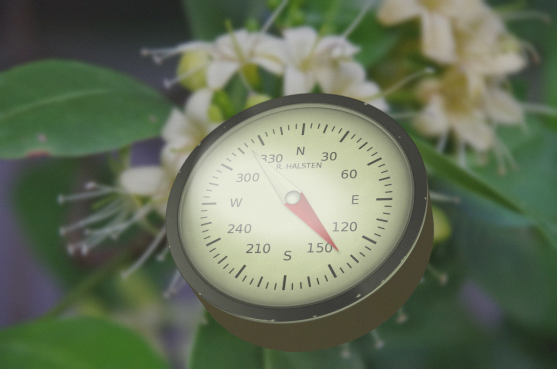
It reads value=140 unit=°
